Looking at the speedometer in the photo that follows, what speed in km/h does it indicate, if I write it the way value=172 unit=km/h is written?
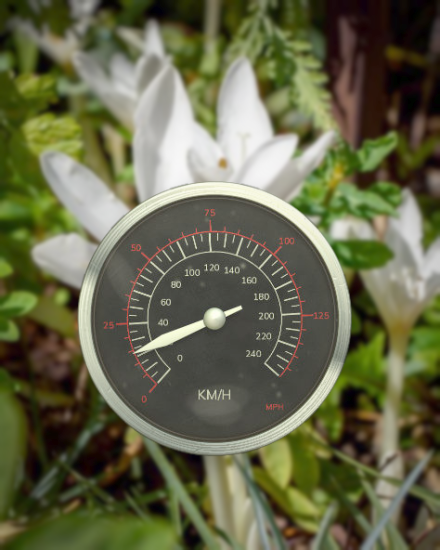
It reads value=22.5 unit=km/h
